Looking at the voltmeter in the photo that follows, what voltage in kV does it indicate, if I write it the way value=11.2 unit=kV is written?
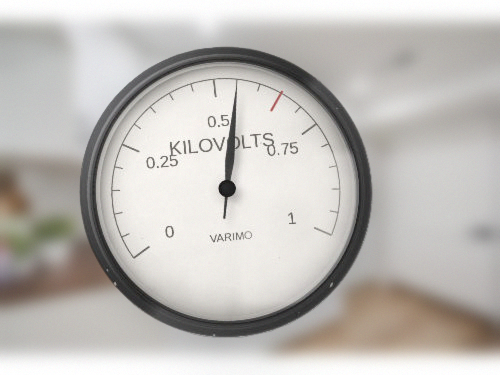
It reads value=0.55 unit=kV
